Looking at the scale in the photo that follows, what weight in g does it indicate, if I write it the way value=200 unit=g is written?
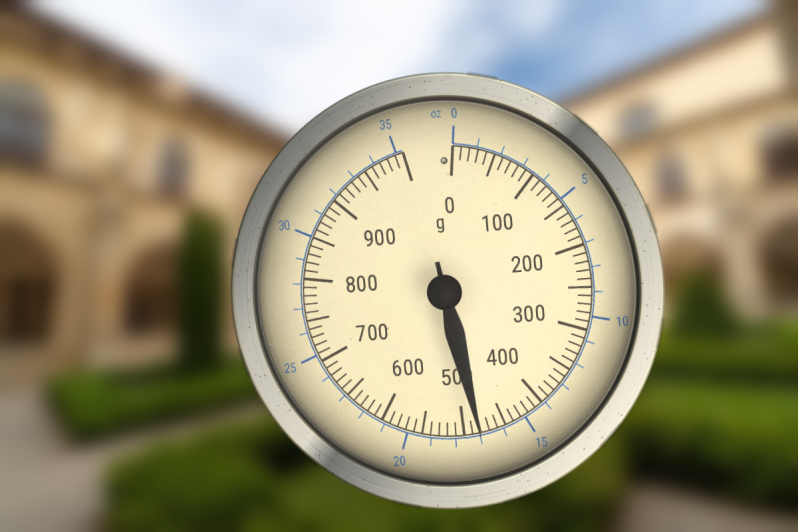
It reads value=480 unit=g
